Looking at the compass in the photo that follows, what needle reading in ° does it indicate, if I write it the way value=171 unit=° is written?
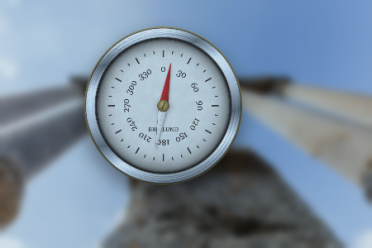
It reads value=10 unit=°
